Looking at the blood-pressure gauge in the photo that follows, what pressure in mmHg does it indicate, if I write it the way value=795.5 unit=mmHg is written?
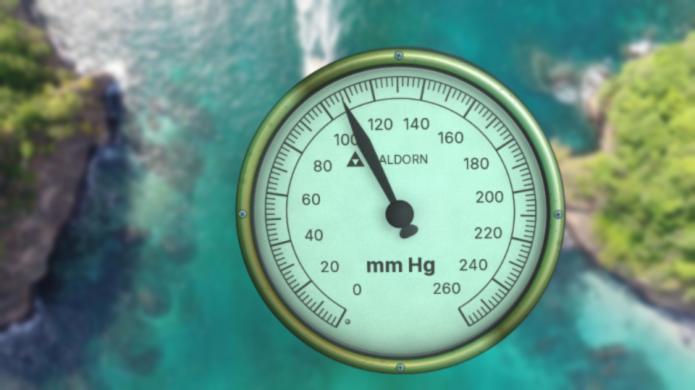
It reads value=108 unit=mmHg
